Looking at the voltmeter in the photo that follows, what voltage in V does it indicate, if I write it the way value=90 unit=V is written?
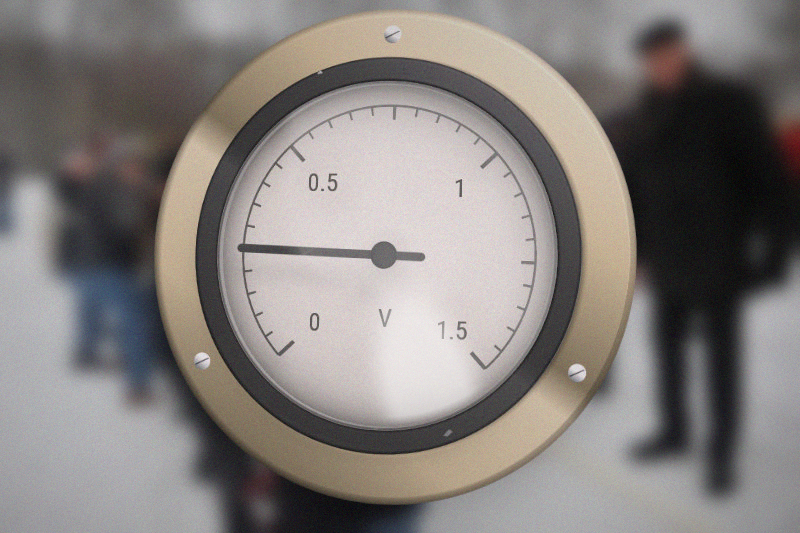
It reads value=0.25 unit=V
